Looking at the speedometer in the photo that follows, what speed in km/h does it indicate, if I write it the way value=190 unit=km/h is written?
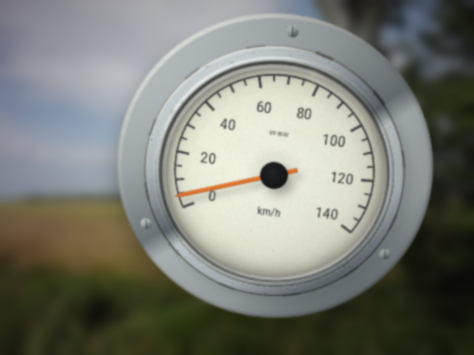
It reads value=5 unit=km/h
